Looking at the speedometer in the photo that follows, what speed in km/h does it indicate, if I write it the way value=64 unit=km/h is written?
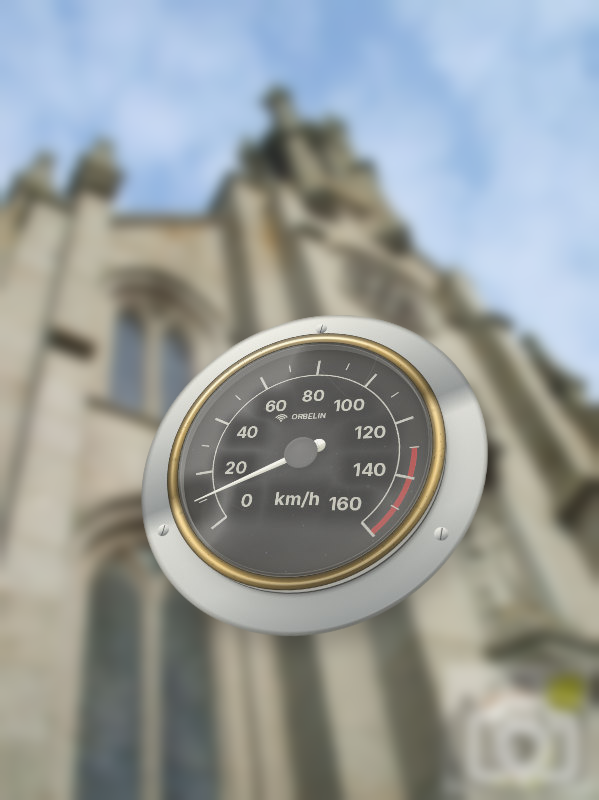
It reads value=10 unit=km/h
